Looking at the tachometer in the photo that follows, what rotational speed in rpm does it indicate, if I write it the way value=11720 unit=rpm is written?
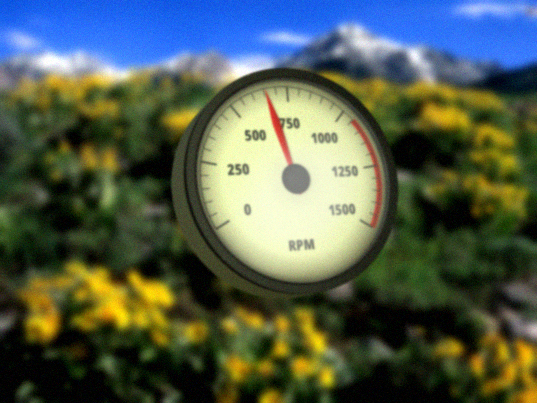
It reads value=650 unit=rpm
